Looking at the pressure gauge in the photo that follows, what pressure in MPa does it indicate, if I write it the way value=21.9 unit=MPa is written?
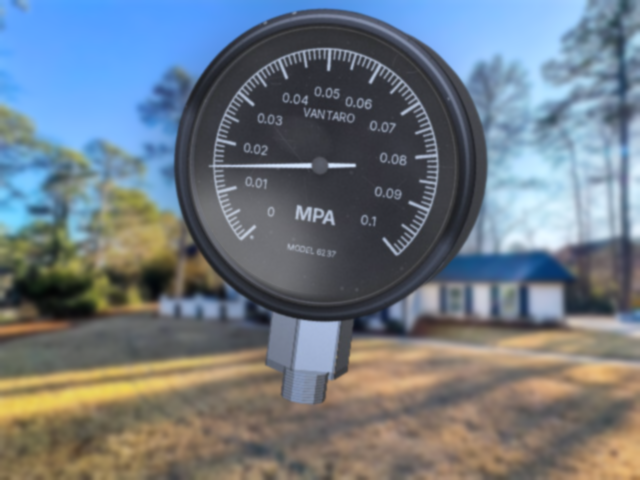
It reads value=0.015 unit=MPa
